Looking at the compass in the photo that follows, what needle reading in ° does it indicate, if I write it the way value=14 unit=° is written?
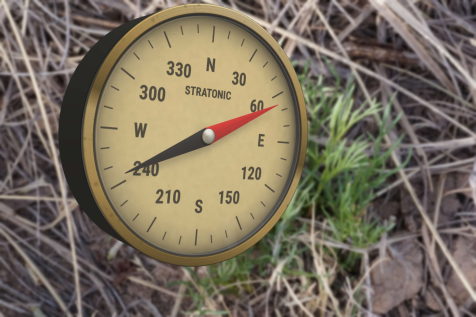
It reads value=65 unit=°
